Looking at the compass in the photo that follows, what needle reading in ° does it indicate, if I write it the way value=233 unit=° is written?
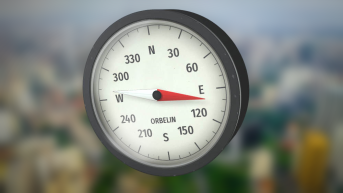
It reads value=100 unit=°
